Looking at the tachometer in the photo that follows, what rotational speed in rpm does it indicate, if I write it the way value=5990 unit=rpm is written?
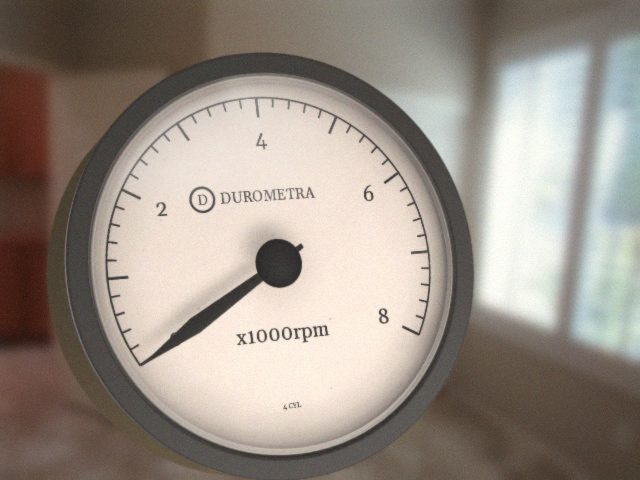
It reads value=0 unit=rpm
